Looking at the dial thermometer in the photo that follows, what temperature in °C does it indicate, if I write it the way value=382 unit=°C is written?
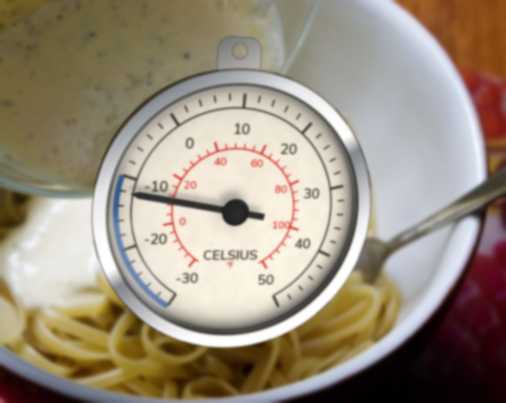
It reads value=-12 unit=°C
